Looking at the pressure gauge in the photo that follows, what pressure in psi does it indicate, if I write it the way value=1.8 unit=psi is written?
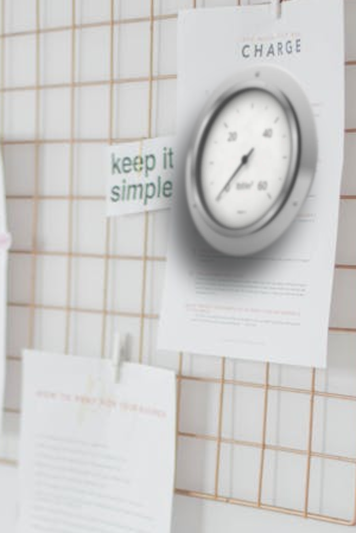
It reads value=0 unit=psi
